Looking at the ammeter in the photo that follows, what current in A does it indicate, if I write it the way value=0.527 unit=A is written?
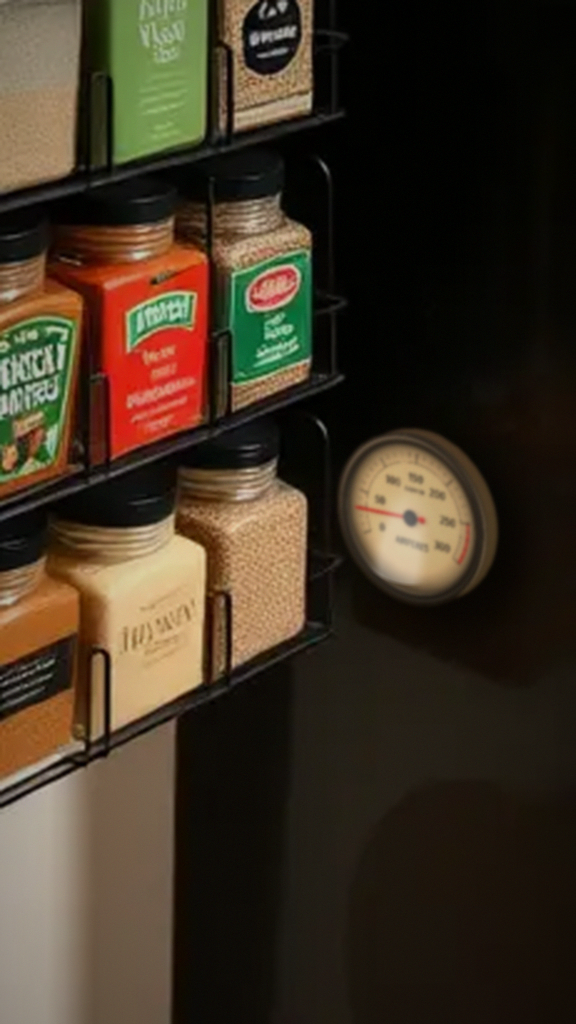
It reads value=30 unit=A
